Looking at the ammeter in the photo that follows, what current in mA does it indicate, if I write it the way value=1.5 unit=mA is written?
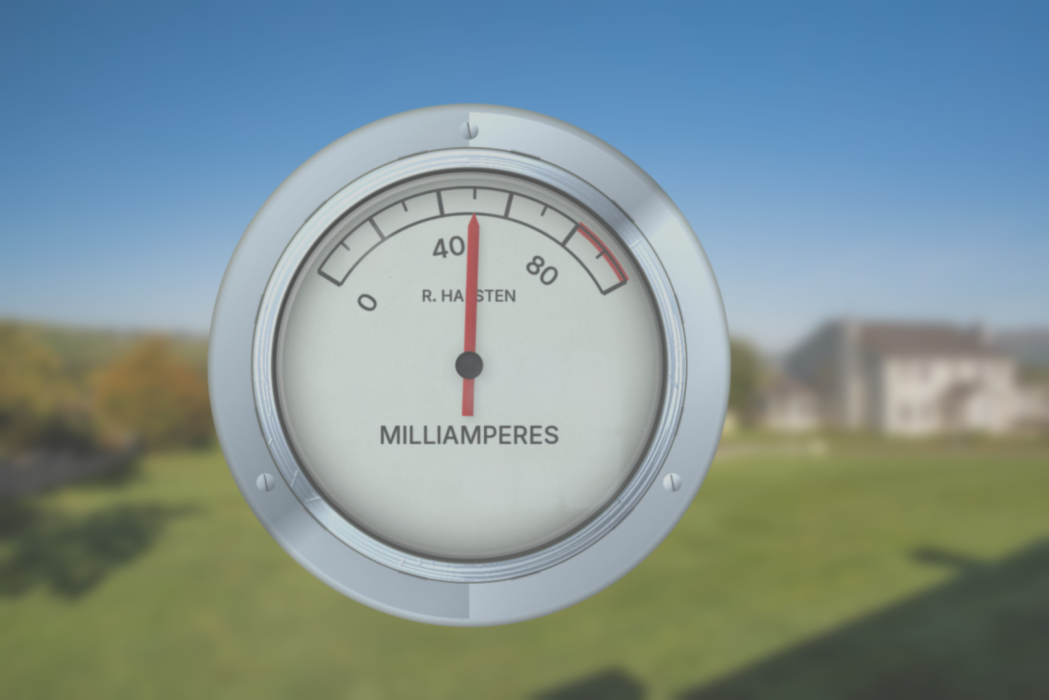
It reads value=50 unit=mA
